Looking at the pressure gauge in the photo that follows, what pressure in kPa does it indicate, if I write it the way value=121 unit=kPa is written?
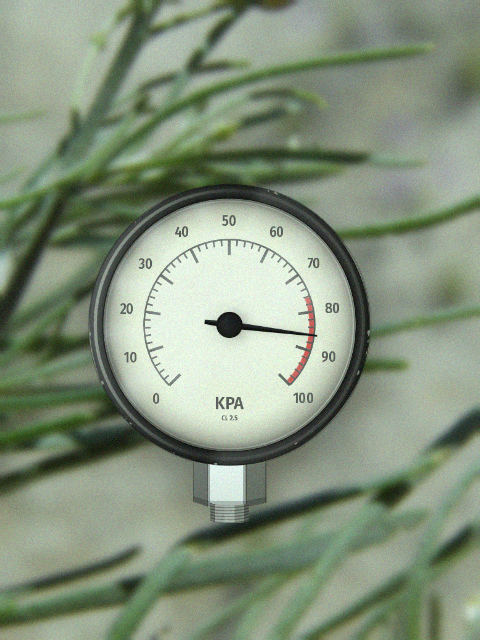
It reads value=86 unit=kPa
